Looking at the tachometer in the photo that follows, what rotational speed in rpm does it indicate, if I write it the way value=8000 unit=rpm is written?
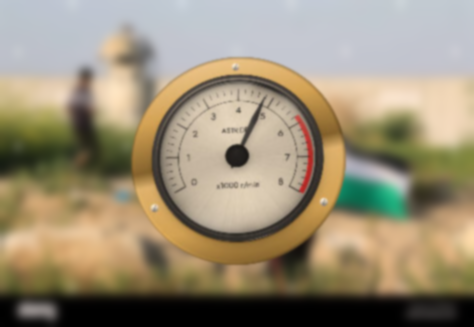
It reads value=4800 unit=rpm
